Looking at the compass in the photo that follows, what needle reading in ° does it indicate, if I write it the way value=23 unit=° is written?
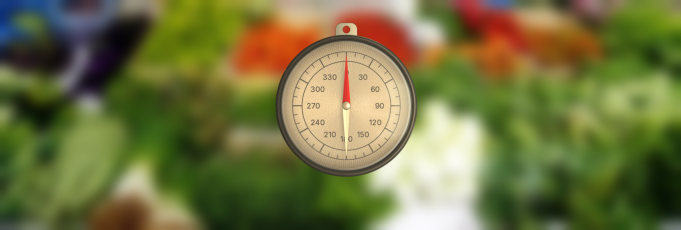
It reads value=0 unit=°
